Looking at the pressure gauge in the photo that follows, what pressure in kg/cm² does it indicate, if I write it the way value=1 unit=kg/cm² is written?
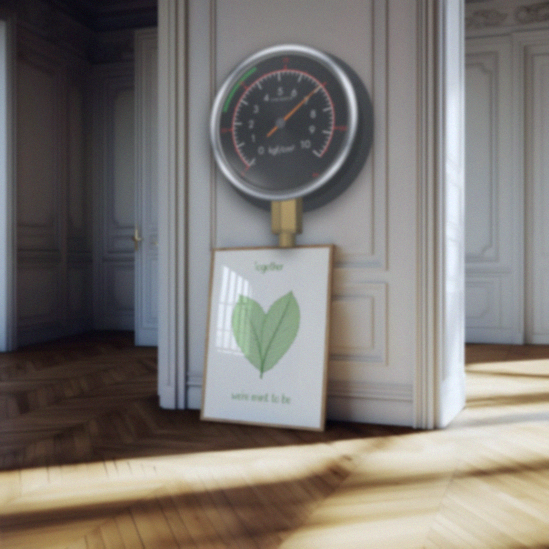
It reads value=7 unit=kg/cm²
